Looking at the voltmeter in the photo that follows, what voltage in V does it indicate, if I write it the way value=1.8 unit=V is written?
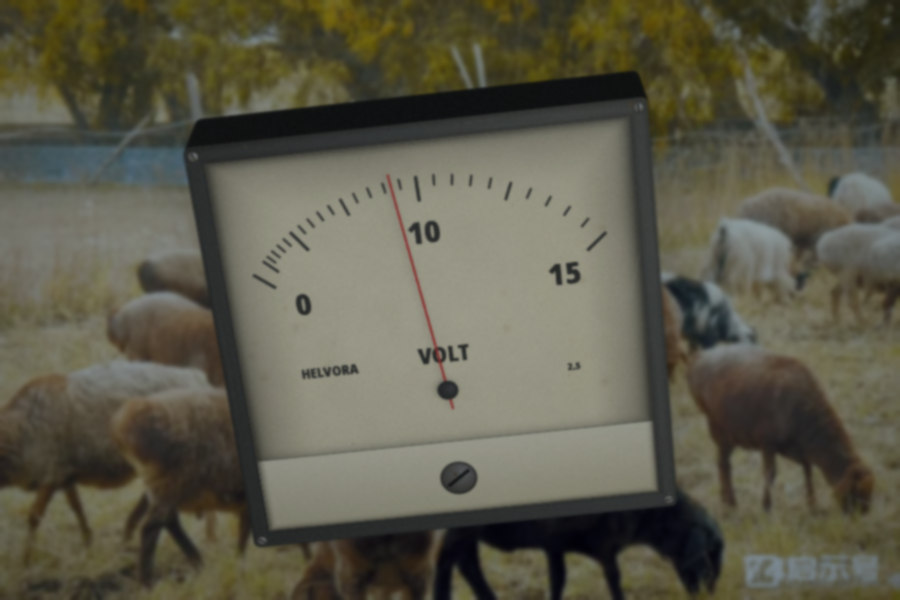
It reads value=9.25 unit=V
